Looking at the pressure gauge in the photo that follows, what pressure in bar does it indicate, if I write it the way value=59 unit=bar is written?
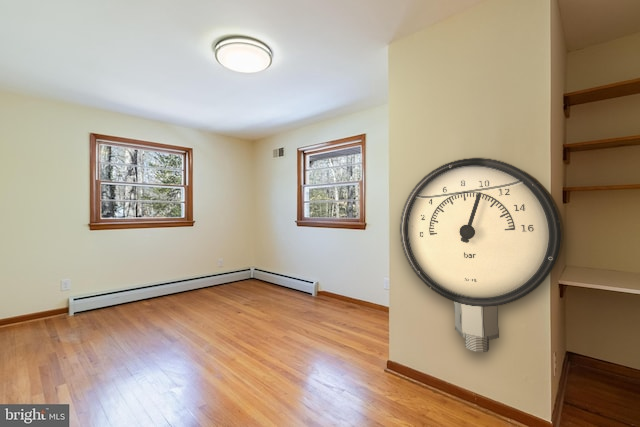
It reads value=10 unit=bar
